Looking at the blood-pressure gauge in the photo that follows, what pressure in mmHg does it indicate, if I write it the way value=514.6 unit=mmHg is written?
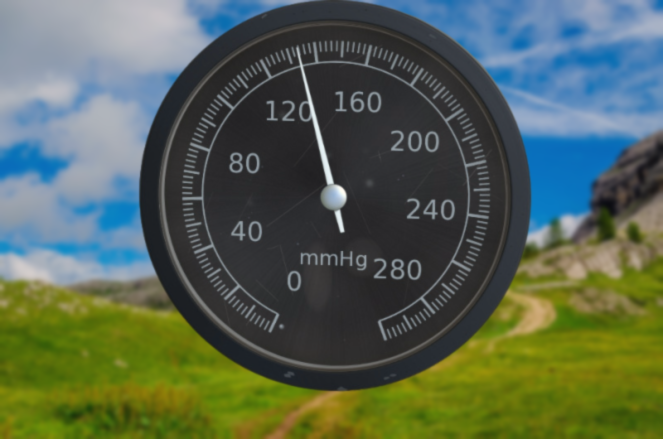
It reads value=134 unit=mmHg
